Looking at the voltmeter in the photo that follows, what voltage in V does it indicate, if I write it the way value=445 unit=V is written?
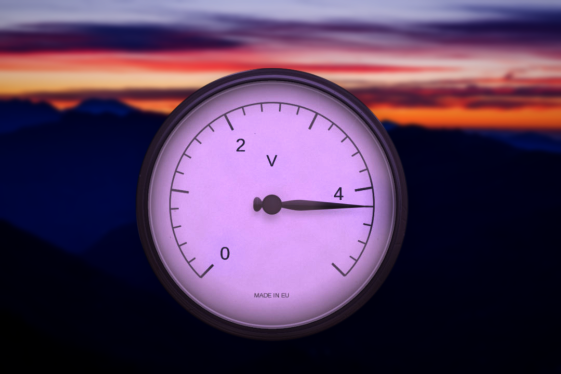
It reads value=4.2 unit=V
